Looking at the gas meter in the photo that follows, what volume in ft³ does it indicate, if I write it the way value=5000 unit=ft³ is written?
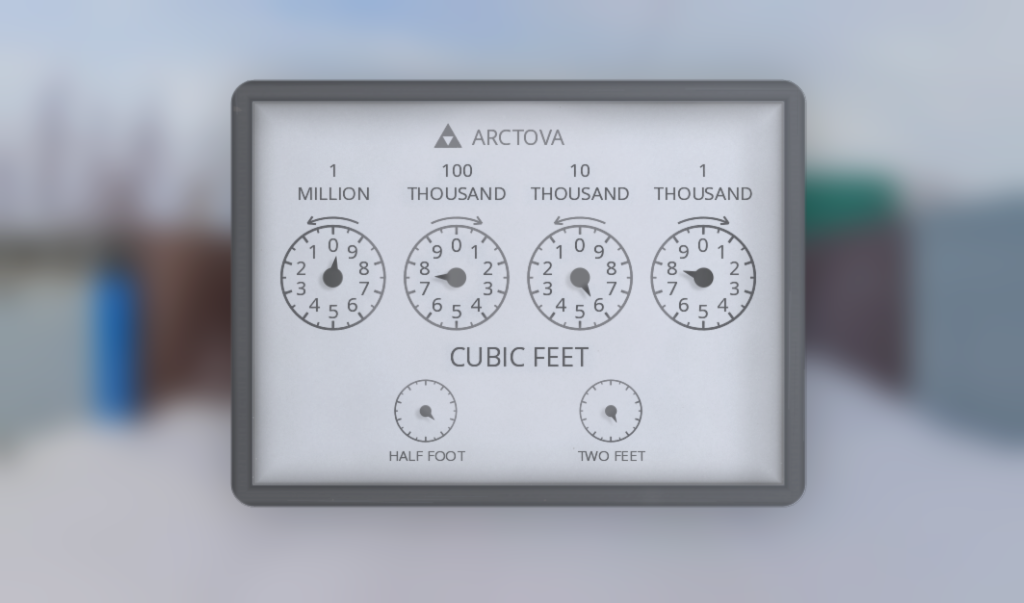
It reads value=975800 unit=ft³
